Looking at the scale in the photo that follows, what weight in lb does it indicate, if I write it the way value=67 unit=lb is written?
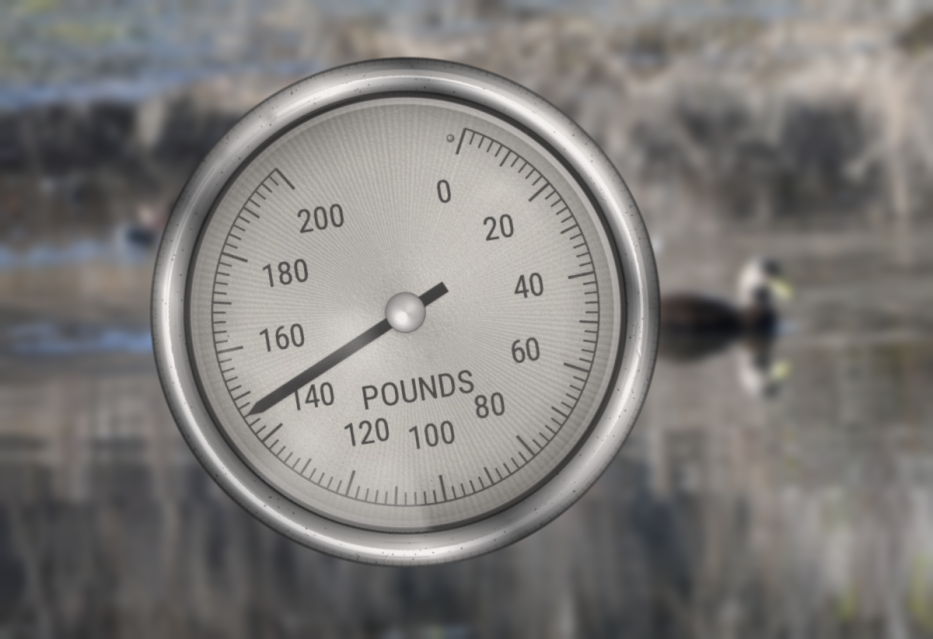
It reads value=146 unit=lb
